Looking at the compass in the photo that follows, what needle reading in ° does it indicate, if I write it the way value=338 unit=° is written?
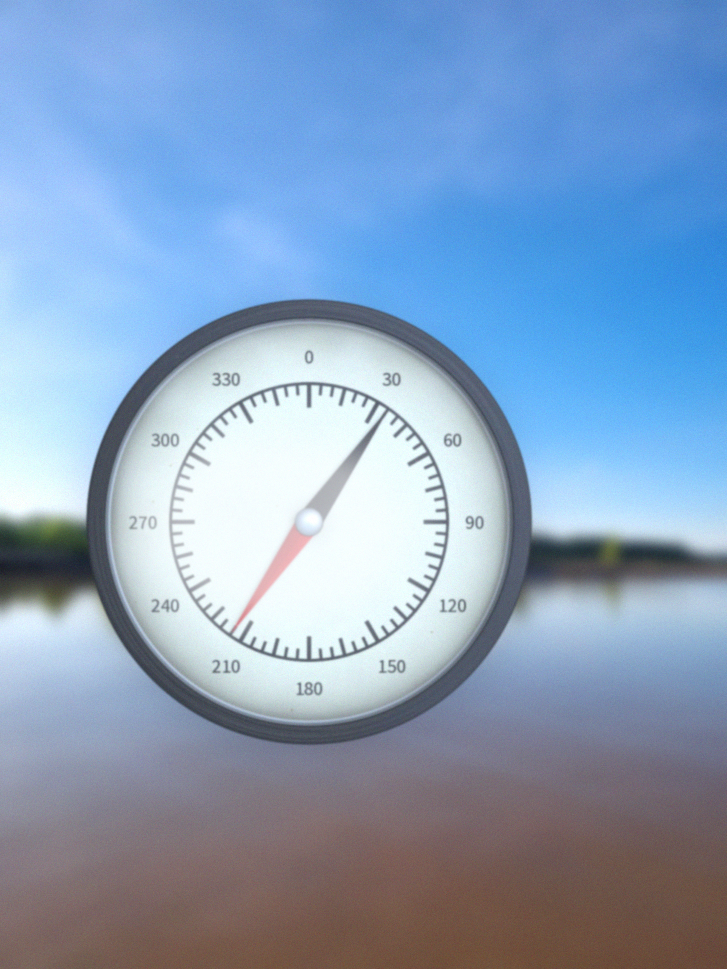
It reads value=215 unit=°
